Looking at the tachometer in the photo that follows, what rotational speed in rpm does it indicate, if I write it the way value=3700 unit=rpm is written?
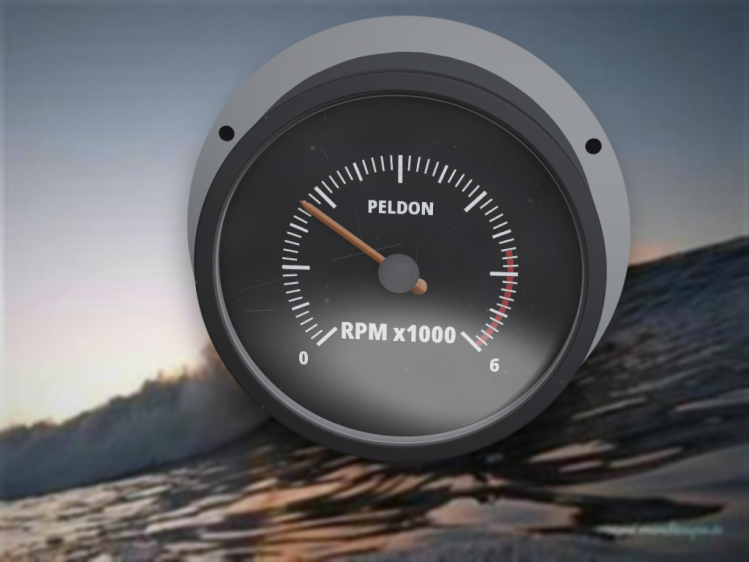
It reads value=1800 unit=rpm
